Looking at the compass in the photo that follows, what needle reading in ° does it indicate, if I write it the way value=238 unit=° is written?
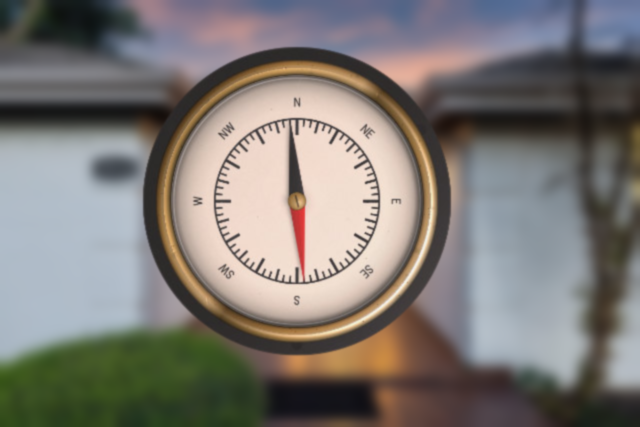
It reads value=175 unit=°
